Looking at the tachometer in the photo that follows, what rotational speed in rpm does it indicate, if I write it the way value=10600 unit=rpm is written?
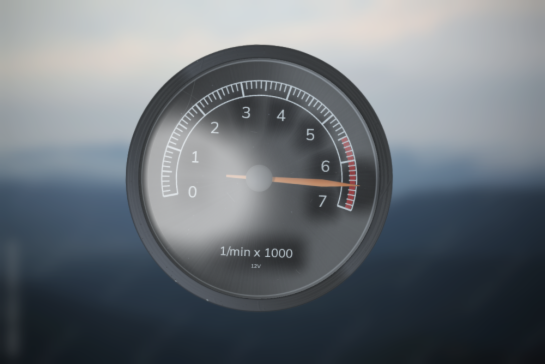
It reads value=6500 unit=rpm
